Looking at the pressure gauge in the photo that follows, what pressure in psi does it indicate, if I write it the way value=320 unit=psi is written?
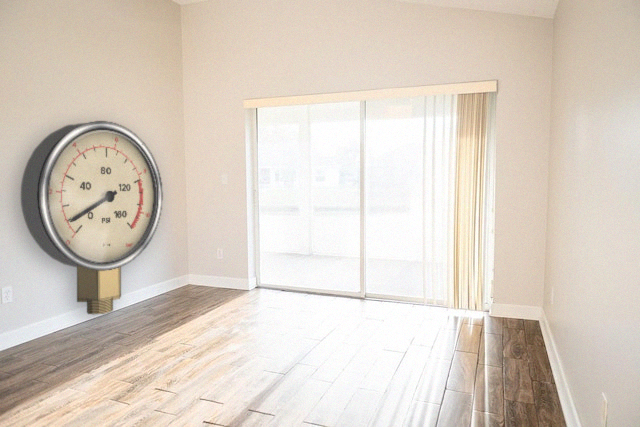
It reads value=10 unit=psi
